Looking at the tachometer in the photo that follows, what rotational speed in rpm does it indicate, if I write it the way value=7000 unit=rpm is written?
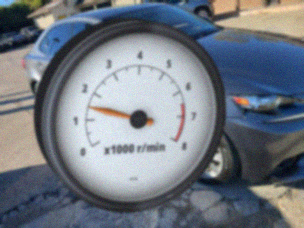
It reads value=1500 unit=rpm
